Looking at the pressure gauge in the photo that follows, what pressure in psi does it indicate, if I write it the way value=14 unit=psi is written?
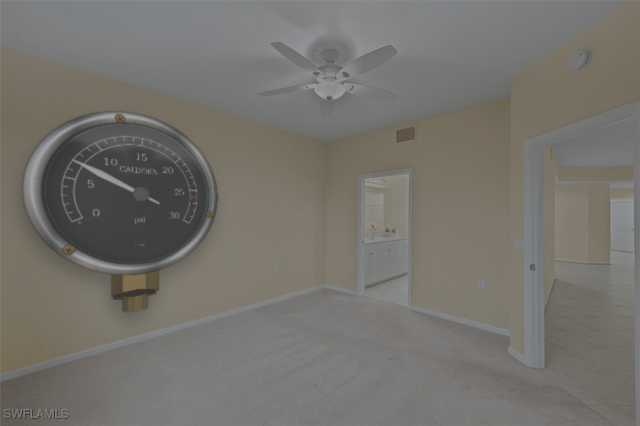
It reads value=7 unit=psi
